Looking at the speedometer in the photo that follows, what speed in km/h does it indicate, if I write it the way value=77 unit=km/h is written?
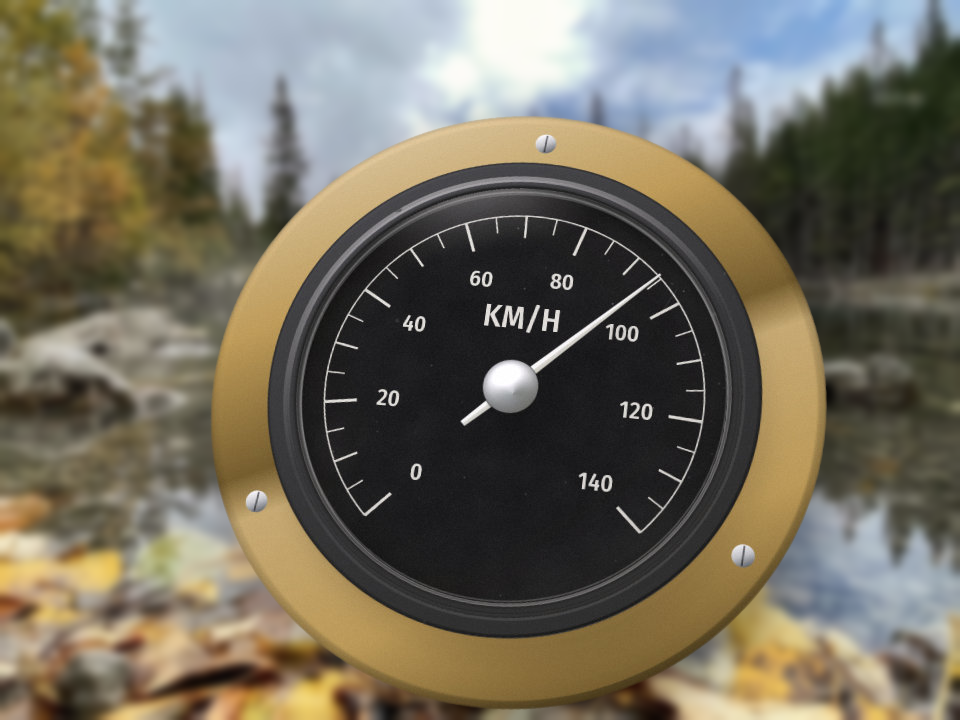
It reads value=95 unit=km/h
